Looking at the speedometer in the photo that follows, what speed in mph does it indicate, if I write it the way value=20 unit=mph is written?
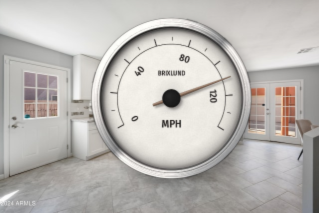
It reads value=110 unit=mph
